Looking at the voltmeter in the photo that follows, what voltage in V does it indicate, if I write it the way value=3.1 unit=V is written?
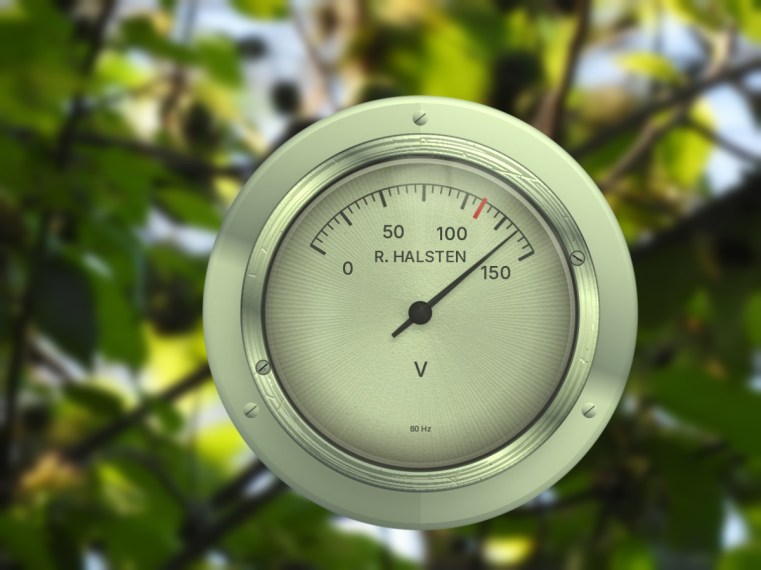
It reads value=135 unit=V
